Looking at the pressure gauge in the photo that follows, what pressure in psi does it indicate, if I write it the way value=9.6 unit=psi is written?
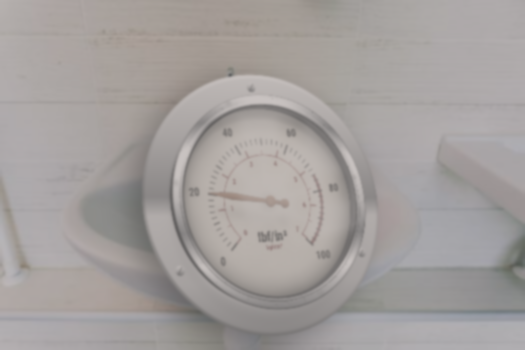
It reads value=20 unit=psi
